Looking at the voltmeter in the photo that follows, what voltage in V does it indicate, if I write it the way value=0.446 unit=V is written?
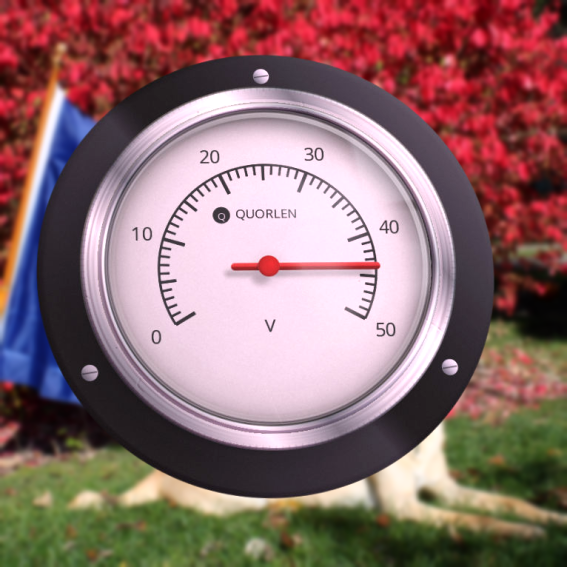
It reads value=44 unit=V
